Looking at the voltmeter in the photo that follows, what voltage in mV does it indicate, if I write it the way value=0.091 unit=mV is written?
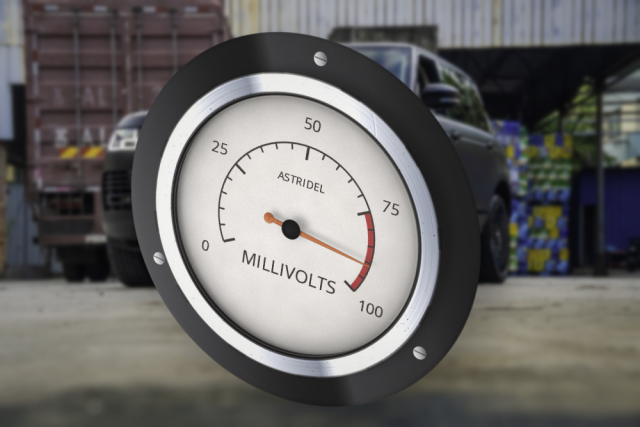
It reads value=90 unit=mV
